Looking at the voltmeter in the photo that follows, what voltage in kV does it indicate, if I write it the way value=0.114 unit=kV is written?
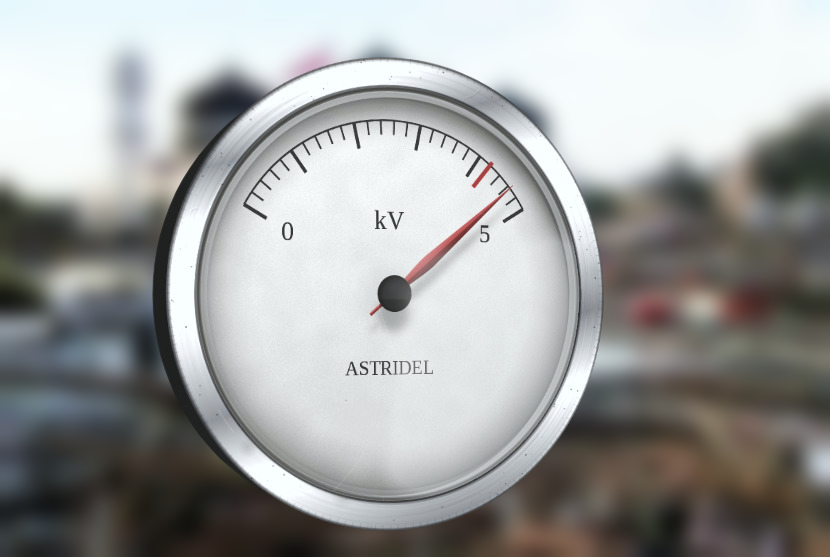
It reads value=4.6 unit=kV
